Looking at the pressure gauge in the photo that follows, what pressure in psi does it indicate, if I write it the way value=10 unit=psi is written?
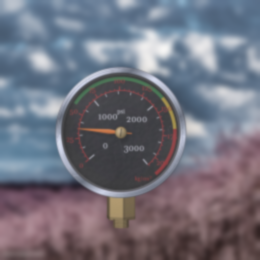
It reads value=500 unit=psi
